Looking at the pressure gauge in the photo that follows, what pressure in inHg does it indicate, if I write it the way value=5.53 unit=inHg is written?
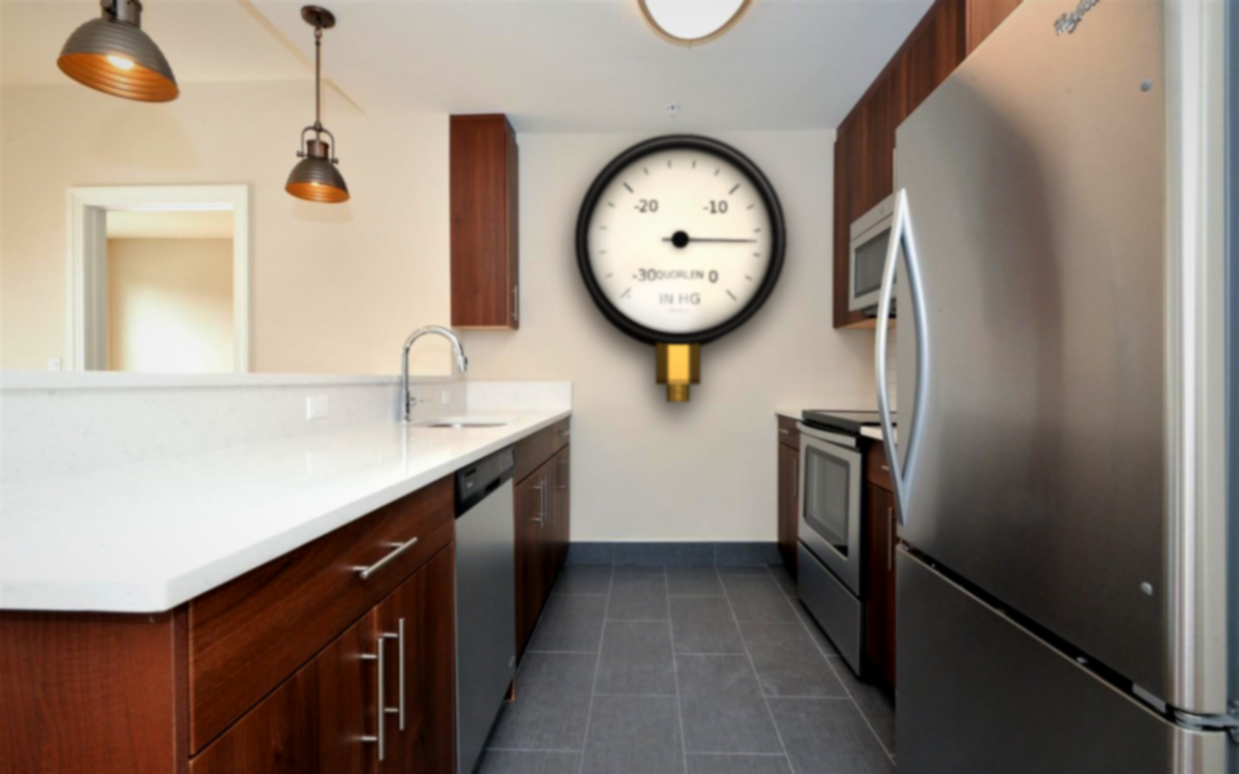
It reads value=-5 unit=inHg
